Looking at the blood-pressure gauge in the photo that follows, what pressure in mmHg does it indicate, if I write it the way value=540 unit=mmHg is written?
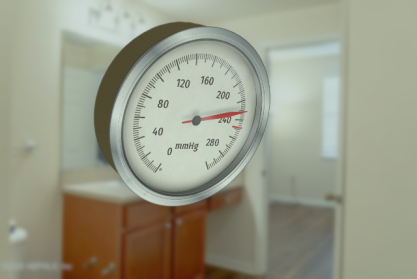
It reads value=230 unit=mmHg
